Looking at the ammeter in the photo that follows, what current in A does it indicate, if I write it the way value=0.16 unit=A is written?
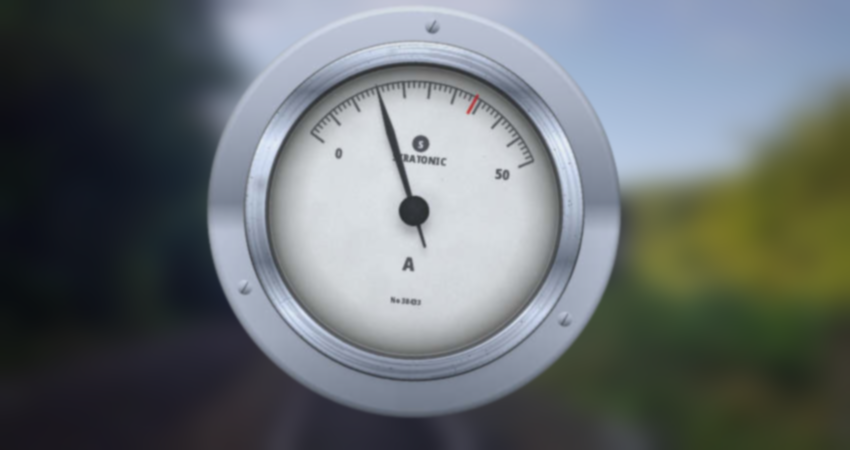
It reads value=15 unit=A
